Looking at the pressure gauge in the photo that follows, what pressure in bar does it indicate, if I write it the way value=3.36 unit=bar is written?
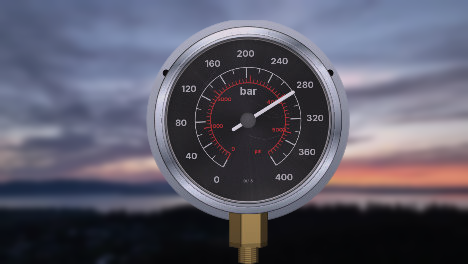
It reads value=280 unit=bar
